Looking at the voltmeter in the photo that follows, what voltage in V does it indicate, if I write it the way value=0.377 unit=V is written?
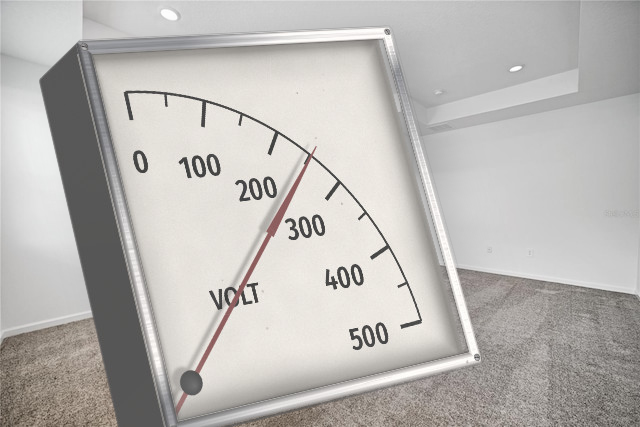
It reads value=250 unit=V
